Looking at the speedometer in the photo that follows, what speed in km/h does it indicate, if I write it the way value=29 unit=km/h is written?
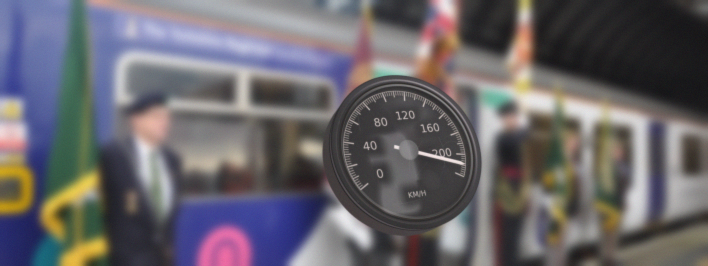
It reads value=210 unit=km/h
